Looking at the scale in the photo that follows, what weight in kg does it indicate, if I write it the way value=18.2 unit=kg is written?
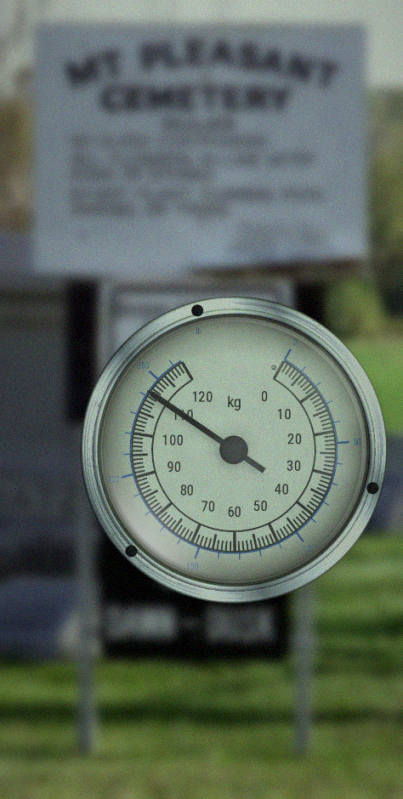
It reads value=110 unit=kg
